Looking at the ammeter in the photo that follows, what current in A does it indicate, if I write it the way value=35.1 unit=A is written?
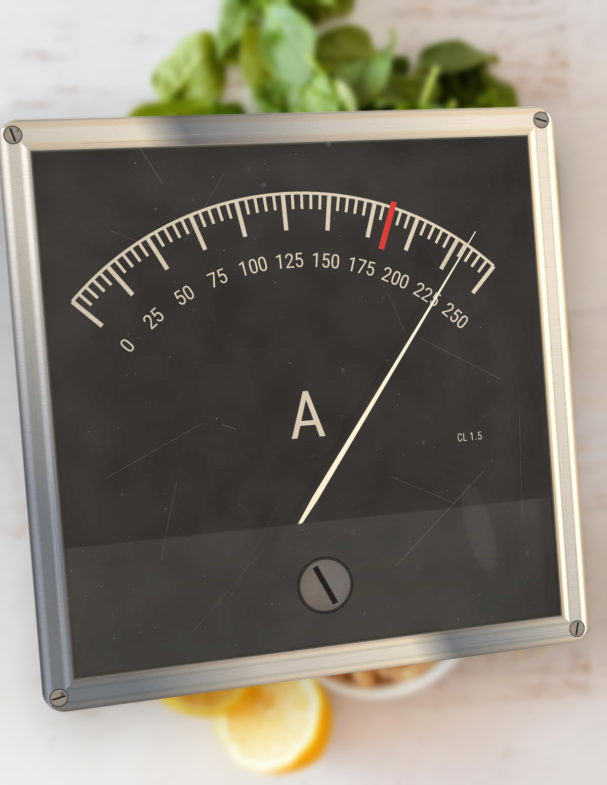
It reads value=230 unit=A
